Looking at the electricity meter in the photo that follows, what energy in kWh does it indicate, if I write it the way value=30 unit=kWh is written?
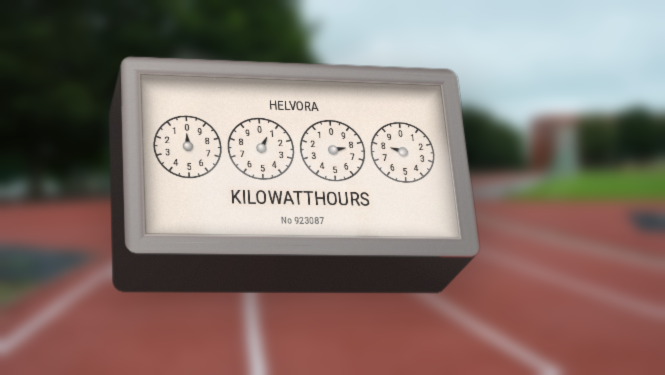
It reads value=78 unit=kWh
